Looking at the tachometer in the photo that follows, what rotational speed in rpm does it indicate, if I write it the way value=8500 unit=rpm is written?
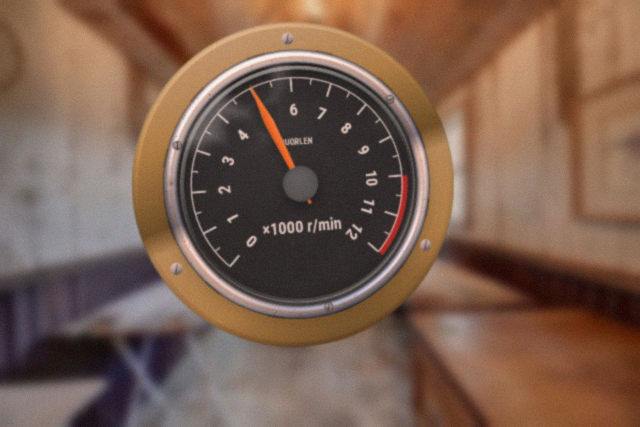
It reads value=5000 unit=rpm
